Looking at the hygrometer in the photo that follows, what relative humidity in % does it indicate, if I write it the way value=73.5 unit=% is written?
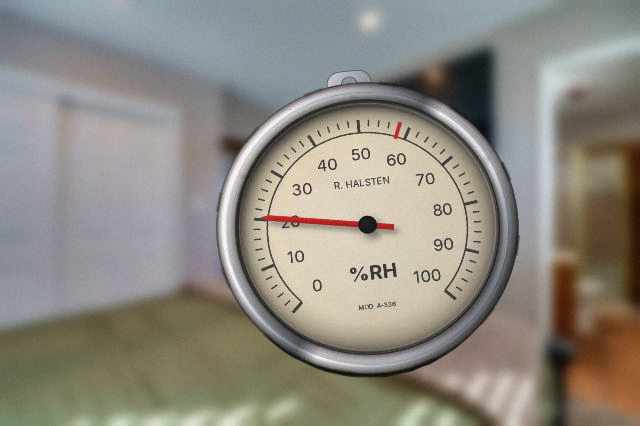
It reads value=20 unit=%
